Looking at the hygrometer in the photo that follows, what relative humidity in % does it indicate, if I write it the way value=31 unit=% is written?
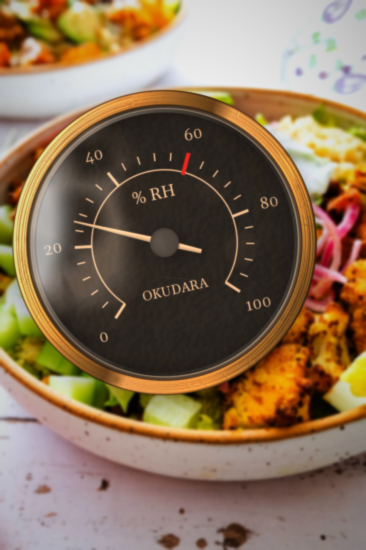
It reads value=26 unit=%
